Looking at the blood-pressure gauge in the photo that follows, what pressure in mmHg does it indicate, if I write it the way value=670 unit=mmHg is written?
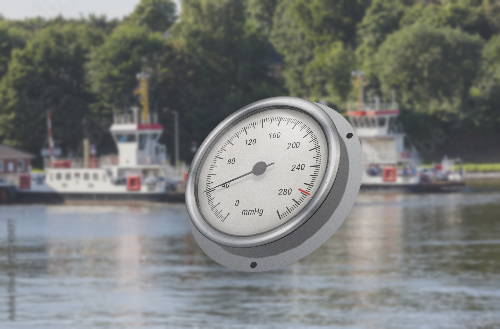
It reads value=40 unit=mmHg
